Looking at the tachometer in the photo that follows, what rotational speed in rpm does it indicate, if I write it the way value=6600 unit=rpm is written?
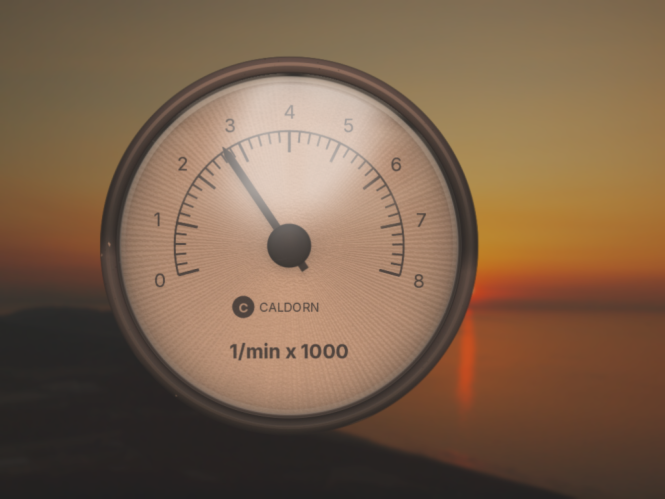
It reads value=2700 unit=rpm
